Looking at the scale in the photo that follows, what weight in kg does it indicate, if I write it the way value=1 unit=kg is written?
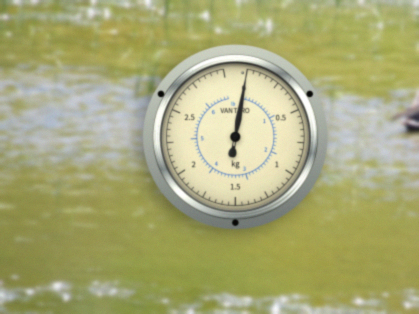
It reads value=0 unit=kg
